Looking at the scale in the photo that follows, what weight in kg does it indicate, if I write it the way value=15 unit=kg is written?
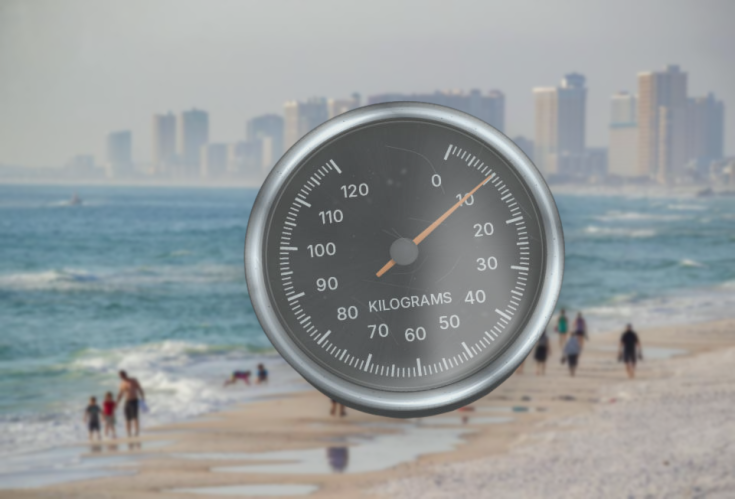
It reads value=10 unit=kg
